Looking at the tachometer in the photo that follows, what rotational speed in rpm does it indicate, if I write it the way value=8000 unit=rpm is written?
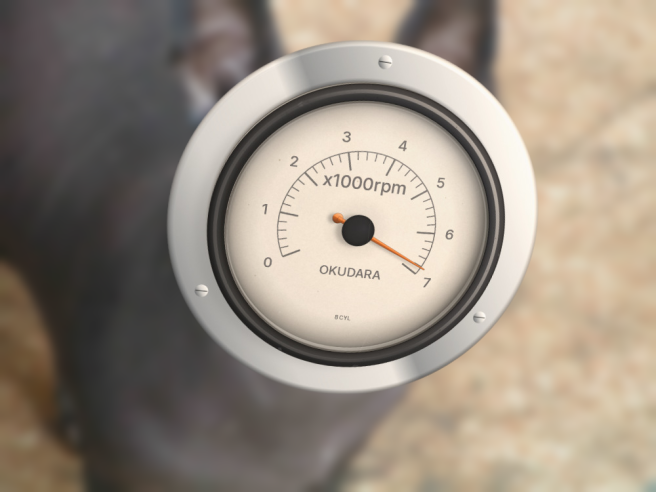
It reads value=6800 unit=rpm
